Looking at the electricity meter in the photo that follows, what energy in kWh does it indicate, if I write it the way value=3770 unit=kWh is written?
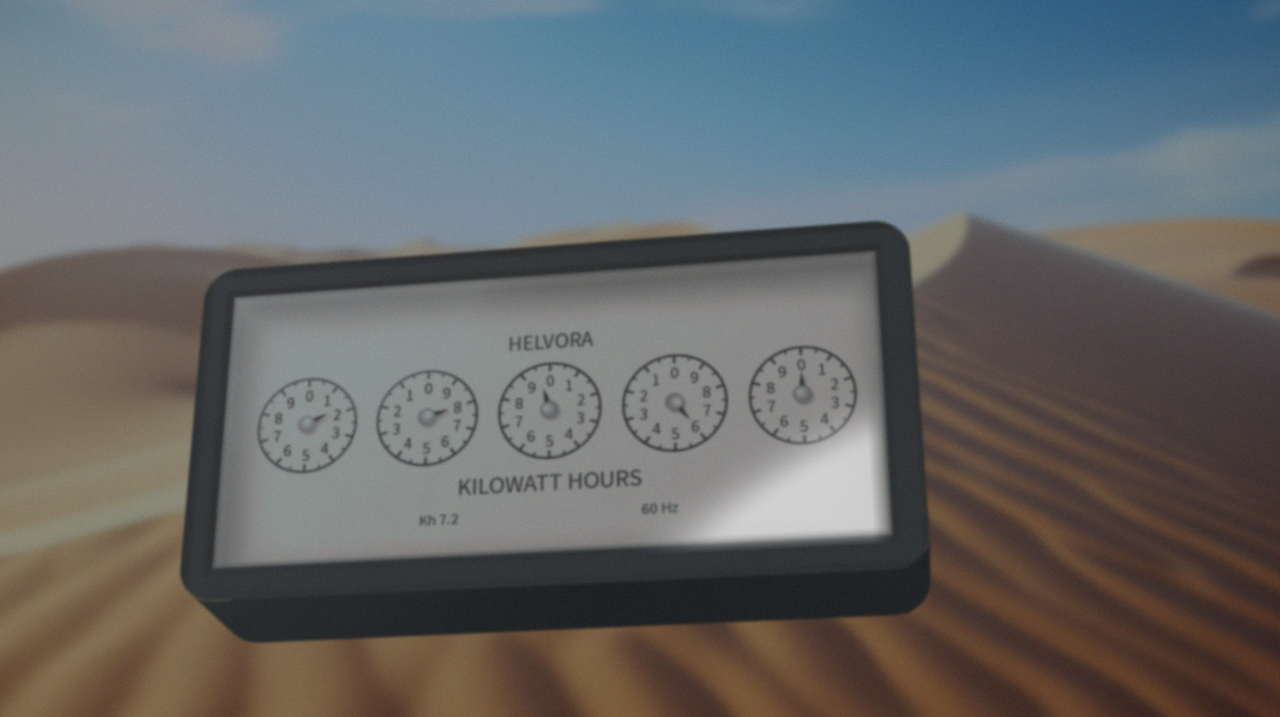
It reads value=17960 unit=kWh
